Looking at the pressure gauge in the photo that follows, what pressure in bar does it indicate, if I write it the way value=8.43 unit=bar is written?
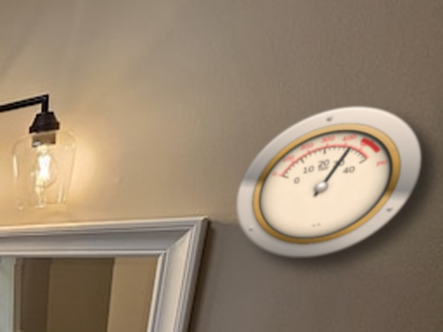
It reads value=30 unit=bar
